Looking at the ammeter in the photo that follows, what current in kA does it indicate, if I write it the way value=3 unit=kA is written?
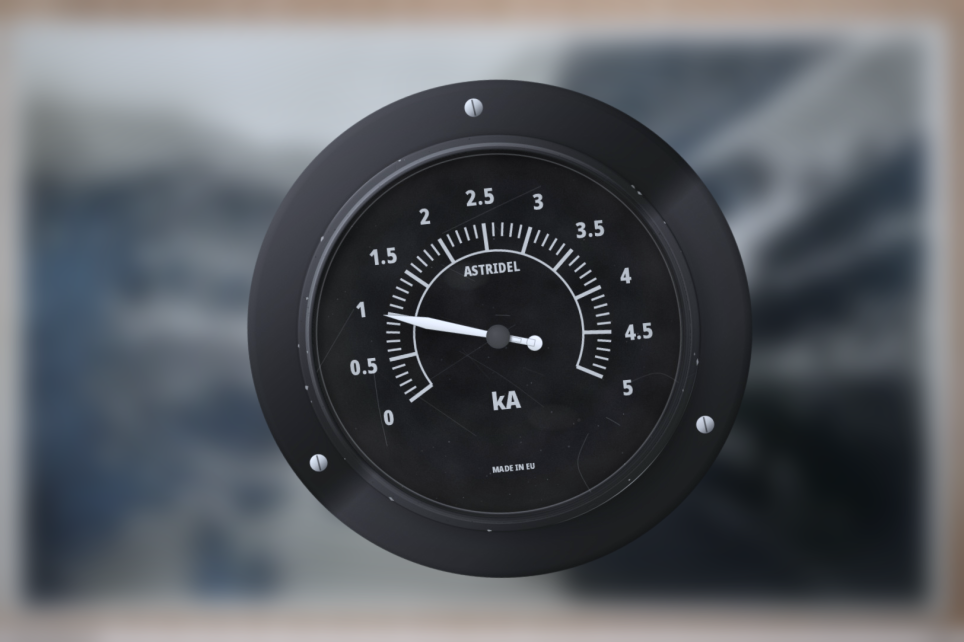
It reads value=1 unit=kA
